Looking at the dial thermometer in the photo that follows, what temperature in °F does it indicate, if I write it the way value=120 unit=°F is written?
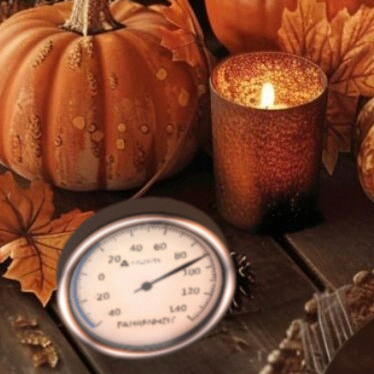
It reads value=90 unit=°F
